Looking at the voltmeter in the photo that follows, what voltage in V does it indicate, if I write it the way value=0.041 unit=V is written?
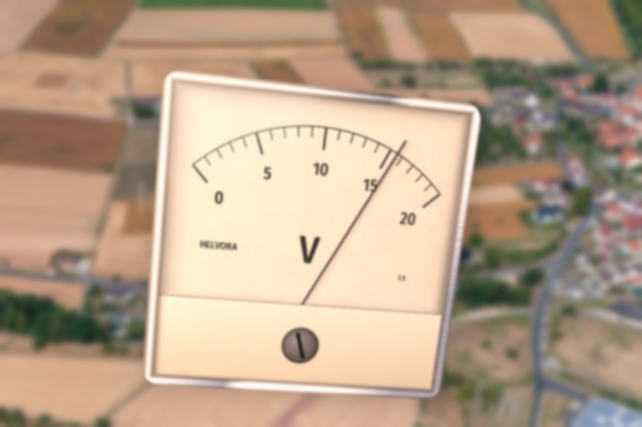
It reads value=15.5 unit=V
